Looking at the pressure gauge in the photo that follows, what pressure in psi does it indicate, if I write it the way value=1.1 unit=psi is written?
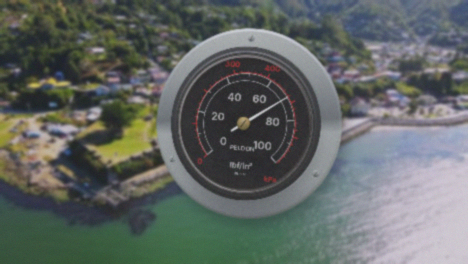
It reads value=70 unit=psi
